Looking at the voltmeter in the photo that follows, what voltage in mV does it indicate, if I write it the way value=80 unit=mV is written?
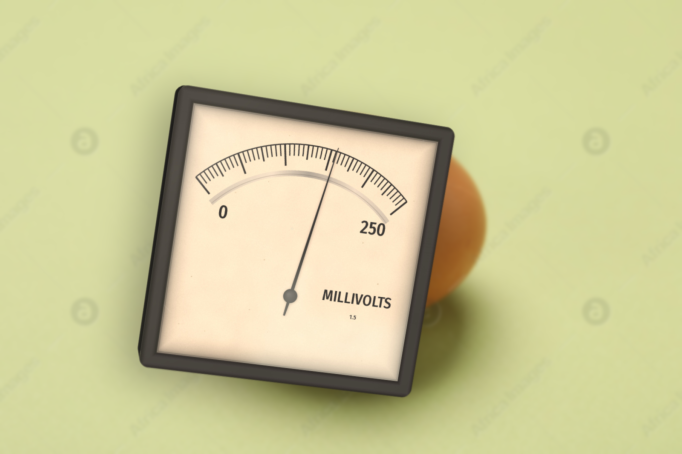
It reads value=155 unit=mV
